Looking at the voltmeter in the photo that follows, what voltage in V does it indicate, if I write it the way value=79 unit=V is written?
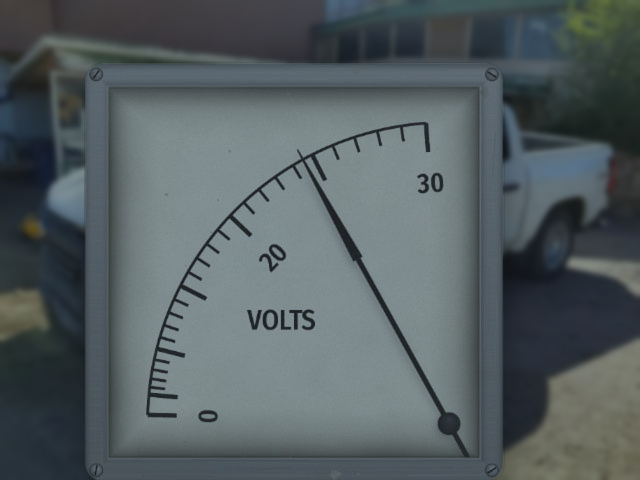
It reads value=24.5 unit=V
